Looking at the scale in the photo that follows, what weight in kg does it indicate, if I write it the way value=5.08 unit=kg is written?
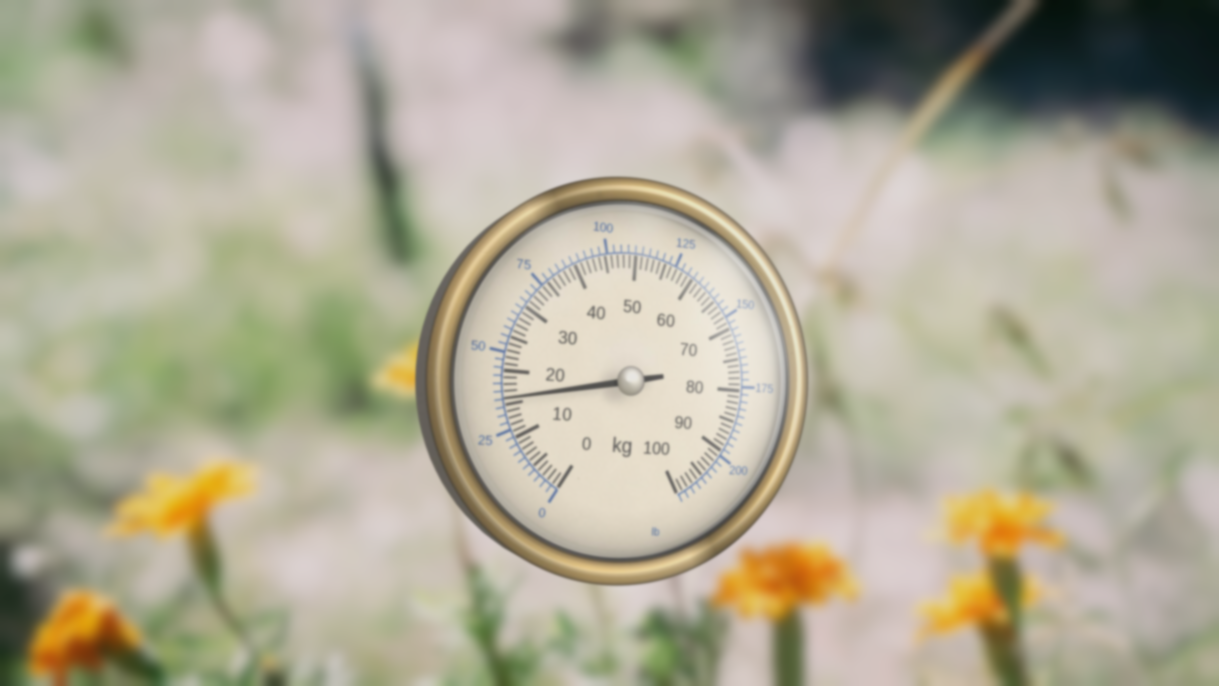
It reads value=16 unit=kg
